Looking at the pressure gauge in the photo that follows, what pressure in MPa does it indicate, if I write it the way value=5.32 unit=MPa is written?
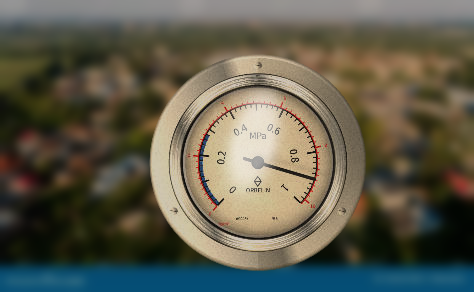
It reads value=0.9 unit=MPa
